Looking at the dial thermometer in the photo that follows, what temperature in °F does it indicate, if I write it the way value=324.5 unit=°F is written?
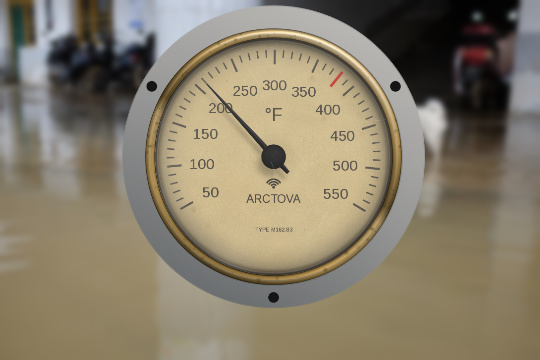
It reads value=210 unit=°F
